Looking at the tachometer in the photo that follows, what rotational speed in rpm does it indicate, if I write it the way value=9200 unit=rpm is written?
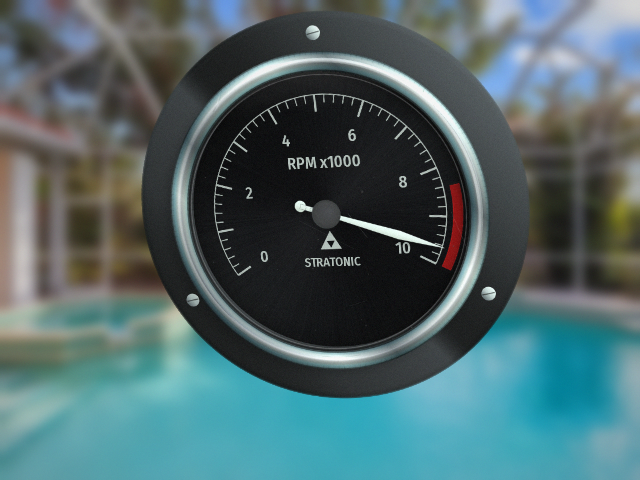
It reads value=9600 unit=rpm
